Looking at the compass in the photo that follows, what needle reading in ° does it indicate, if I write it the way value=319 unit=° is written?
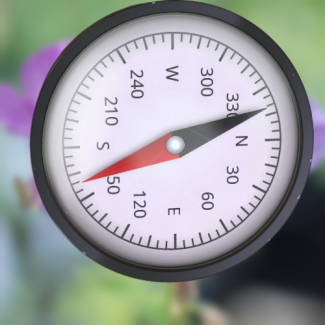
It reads value=160 unit=°
